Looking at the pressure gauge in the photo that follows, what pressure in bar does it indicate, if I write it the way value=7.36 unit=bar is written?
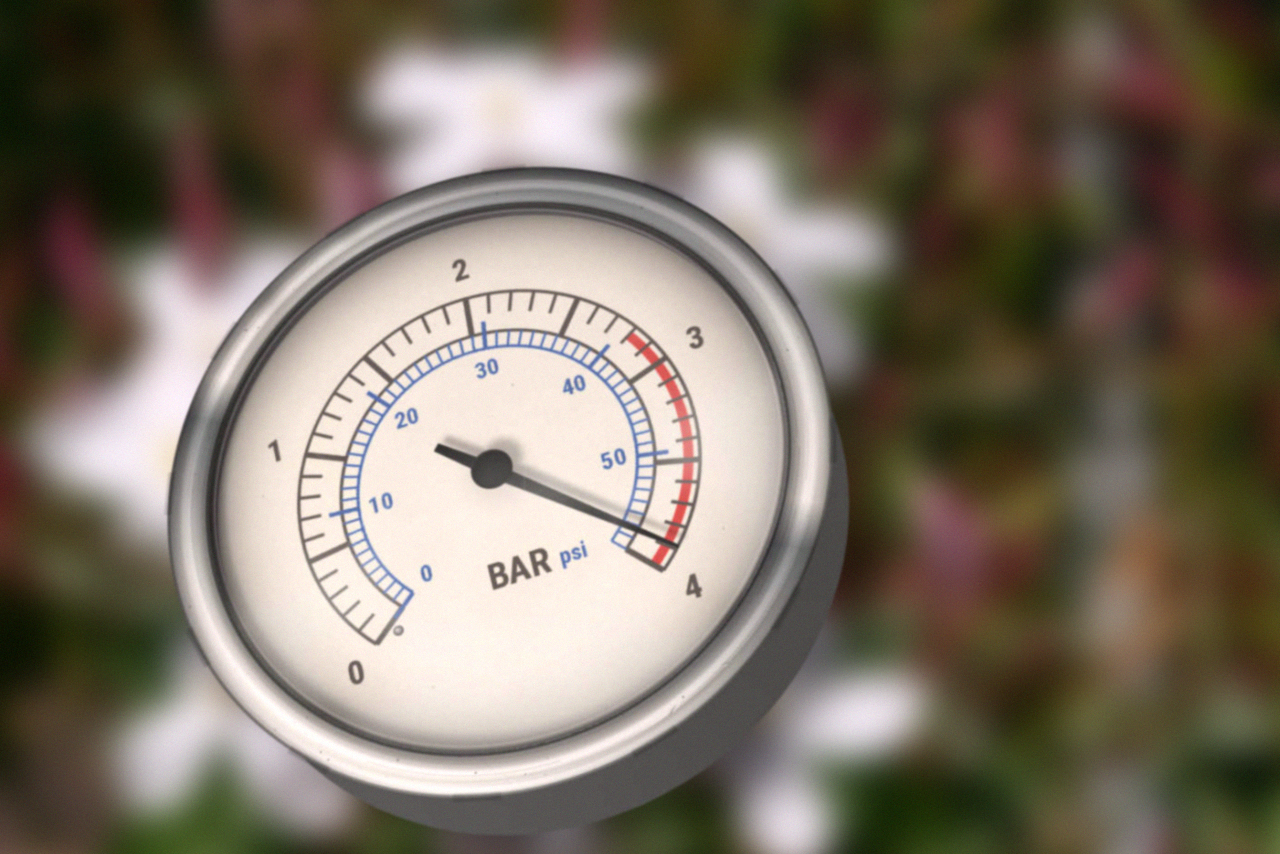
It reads value=3.9 unit=bar
